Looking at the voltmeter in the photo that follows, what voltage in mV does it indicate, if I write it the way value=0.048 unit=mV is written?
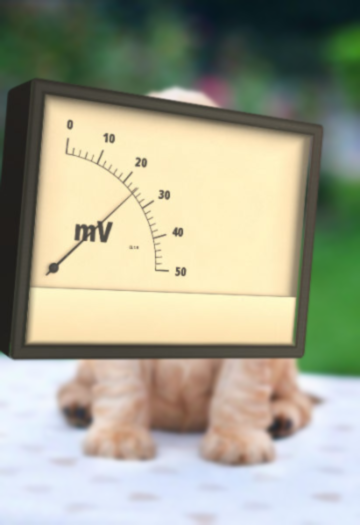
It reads value=24 unit=mV
